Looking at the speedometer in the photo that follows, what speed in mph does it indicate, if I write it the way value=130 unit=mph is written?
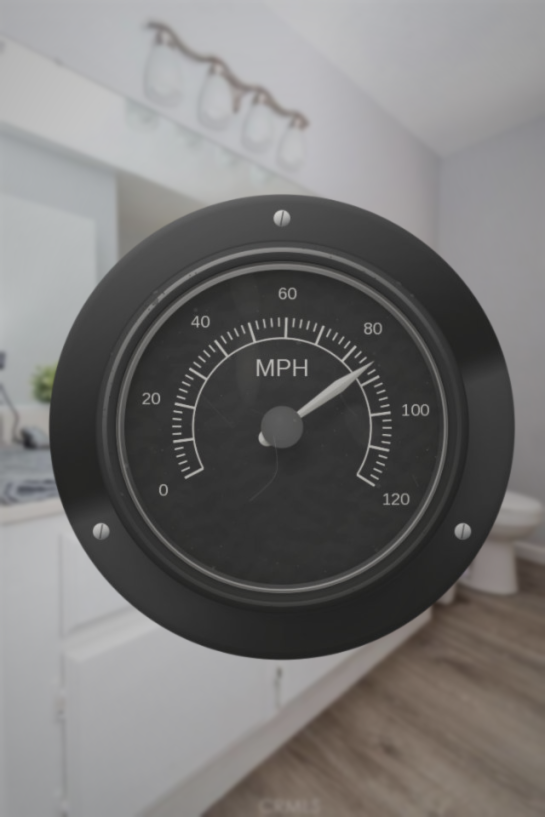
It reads value=86 unit=mph
